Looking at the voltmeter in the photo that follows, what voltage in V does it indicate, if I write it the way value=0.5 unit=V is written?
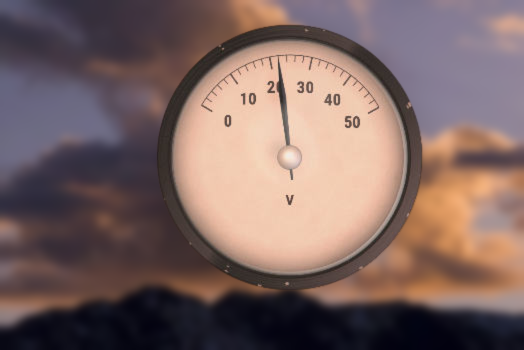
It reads value=22 unit=V
